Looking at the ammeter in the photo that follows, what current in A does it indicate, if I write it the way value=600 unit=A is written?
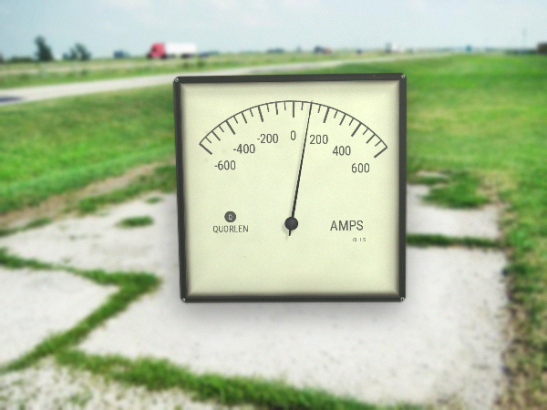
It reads value=100 unit=A
